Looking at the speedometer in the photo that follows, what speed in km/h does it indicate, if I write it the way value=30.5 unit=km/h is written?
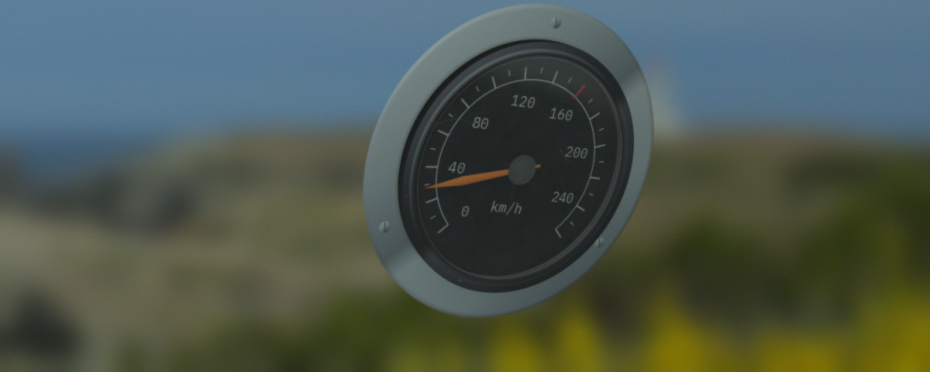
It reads value=30 unit=km/h
